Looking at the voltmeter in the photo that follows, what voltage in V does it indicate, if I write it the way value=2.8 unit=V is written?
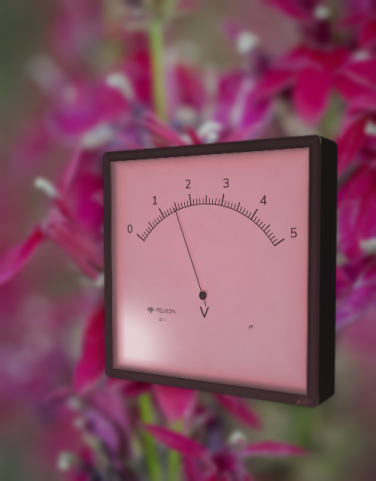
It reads value=1.5 unit=V
